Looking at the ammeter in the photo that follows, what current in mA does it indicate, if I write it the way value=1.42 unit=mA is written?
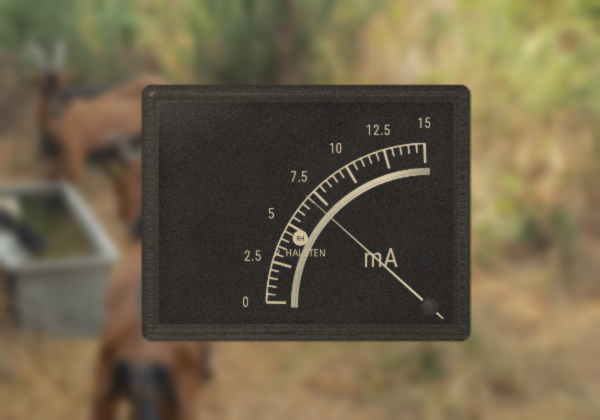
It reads value=7 unit=mA
